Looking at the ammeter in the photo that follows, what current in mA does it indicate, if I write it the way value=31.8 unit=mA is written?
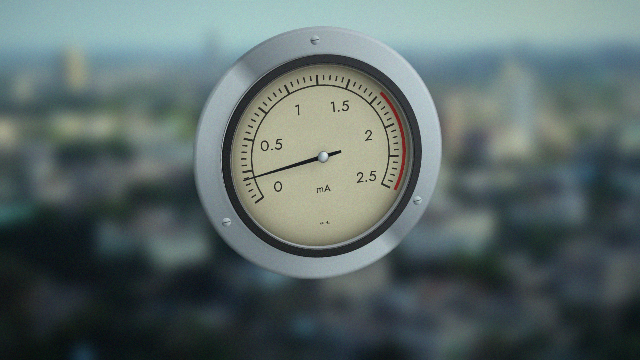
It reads value=0.2 unit=mA
